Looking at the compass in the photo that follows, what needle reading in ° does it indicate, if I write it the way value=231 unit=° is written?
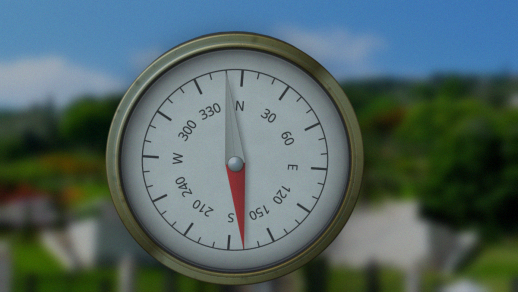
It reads value=170 unit=°
